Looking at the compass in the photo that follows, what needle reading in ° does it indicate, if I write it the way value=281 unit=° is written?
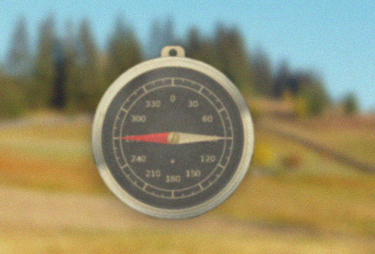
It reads value=270 unit=°
